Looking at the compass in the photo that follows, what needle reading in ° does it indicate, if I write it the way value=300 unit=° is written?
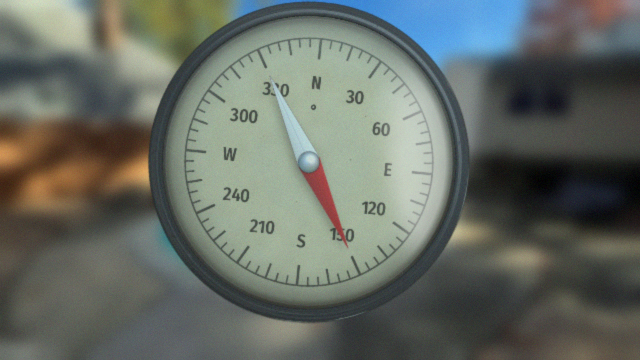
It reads value=150 unit=°
